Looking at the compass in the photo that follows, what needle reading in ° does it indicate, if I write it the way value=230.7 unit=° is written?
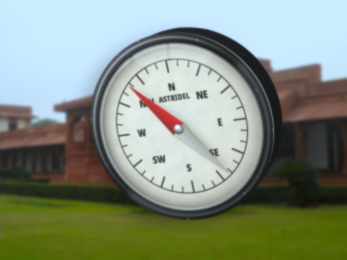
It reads value=320 unit=°
